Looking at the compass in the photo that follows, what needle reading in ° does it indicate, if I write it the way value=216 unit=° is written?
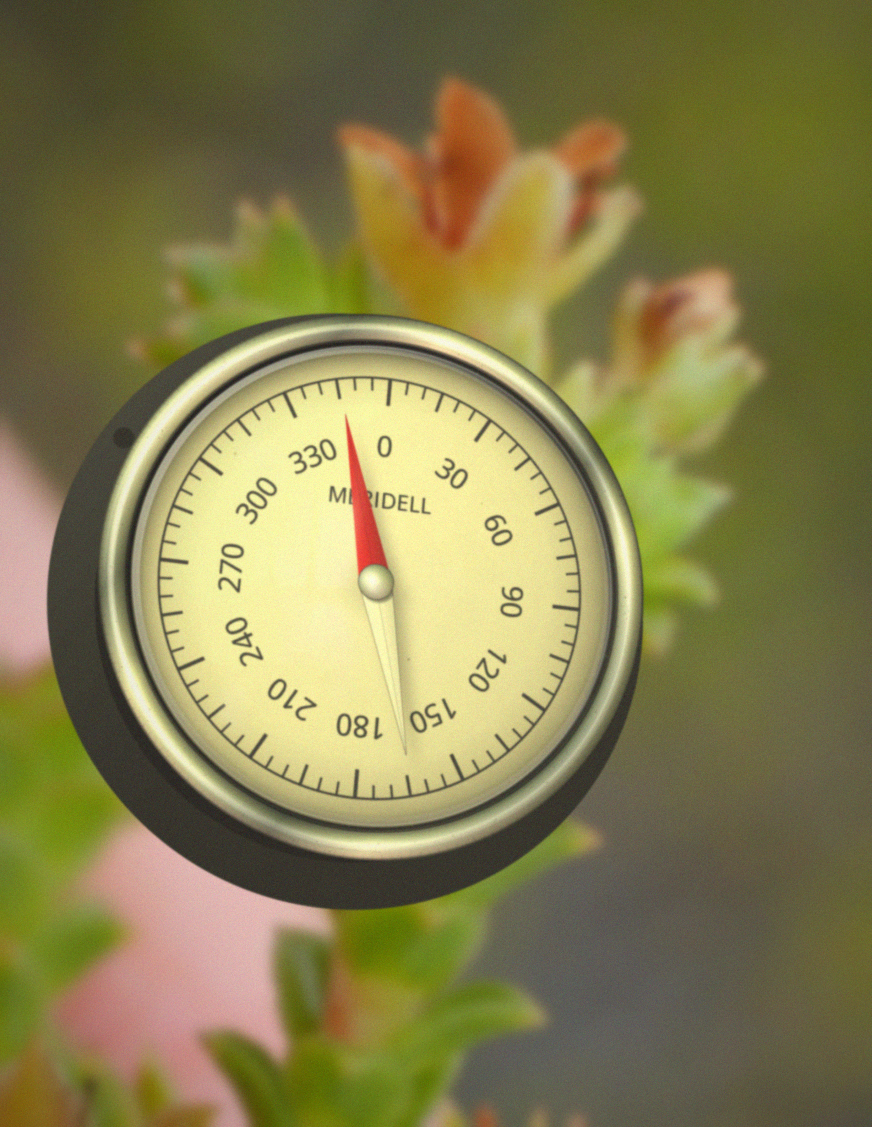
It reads value=345 unit=°
